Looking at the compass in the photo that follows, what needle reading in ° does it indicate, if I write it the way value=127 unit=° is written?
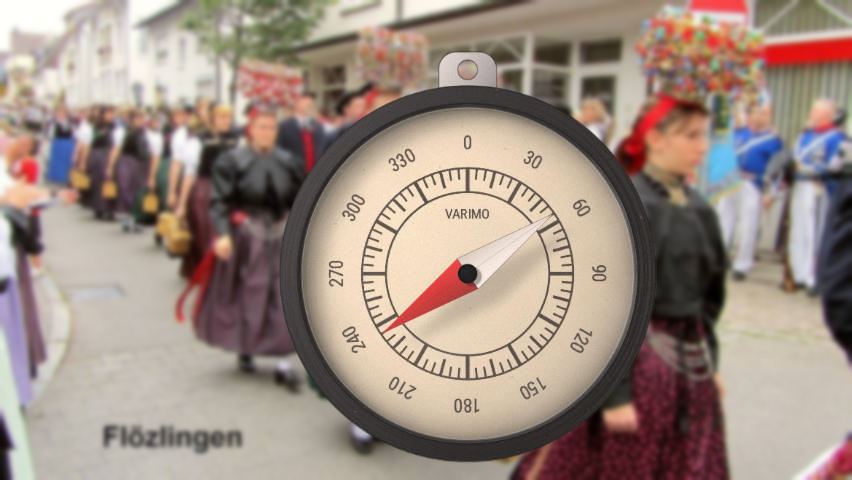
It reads value=235 unit=°
